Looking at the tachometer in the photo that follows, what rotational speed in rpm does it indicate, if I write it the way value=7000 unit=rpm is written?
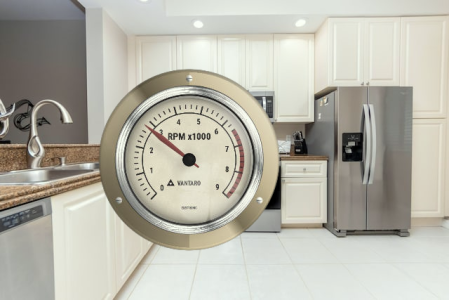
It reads value=2800 unit=rpm
